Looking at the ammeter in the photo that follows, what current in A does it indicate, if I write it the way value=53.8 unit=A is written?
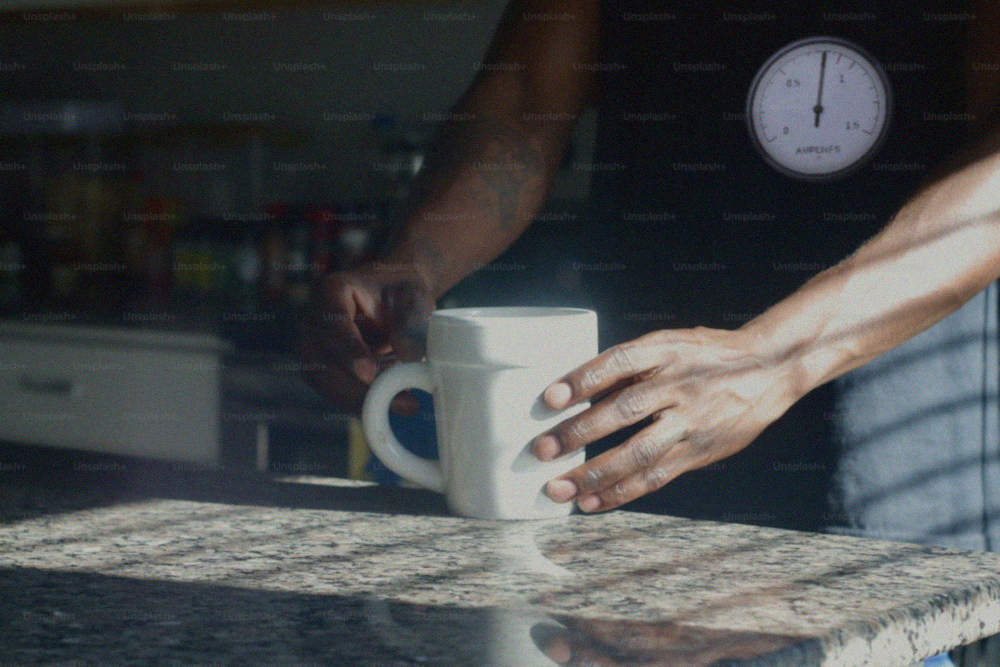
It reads value=0.8 unit=A
